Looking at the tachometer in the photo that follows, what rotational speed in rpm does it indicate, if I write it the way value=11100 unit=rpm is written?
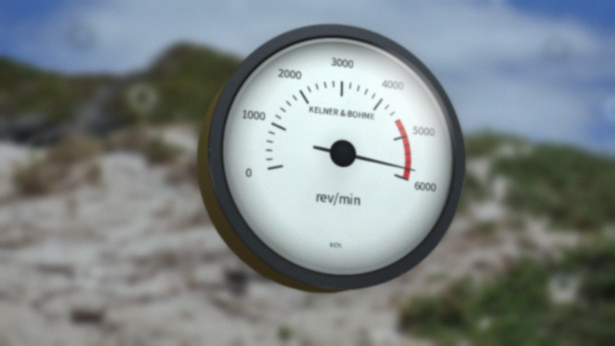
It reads value=5800 unit=rpm
